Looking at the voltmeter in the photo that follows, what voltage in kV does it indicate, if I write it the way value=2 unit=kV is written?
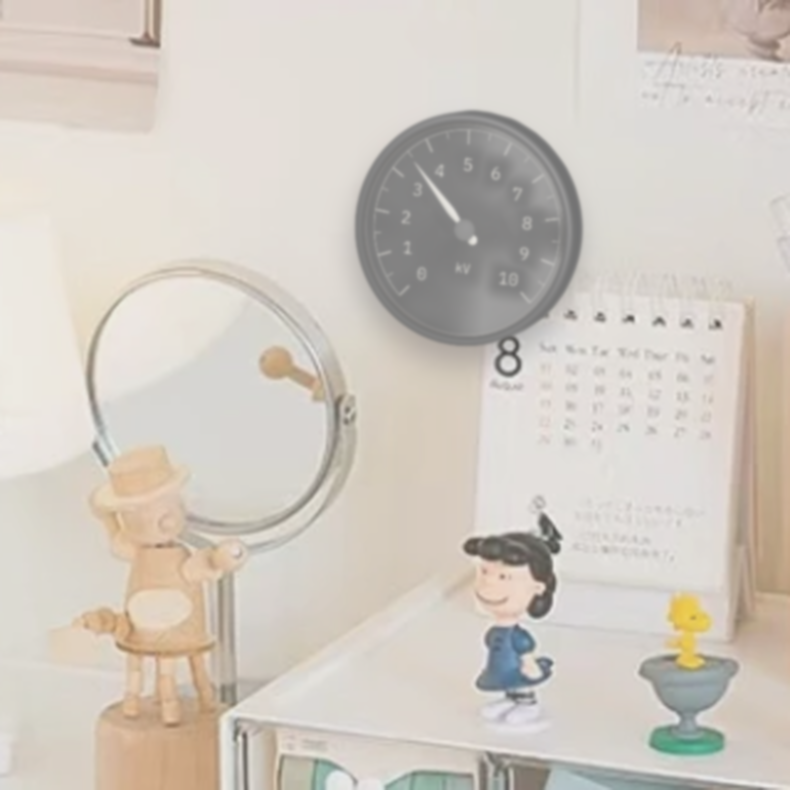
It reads value=3.5 unit=kV
